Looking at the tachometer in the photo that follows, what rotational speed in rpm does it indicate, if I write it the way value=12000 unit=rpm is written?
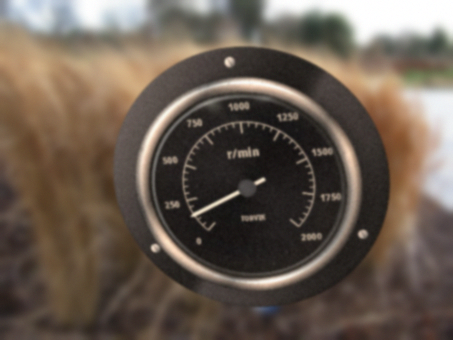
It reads value=150 unit=rpm
